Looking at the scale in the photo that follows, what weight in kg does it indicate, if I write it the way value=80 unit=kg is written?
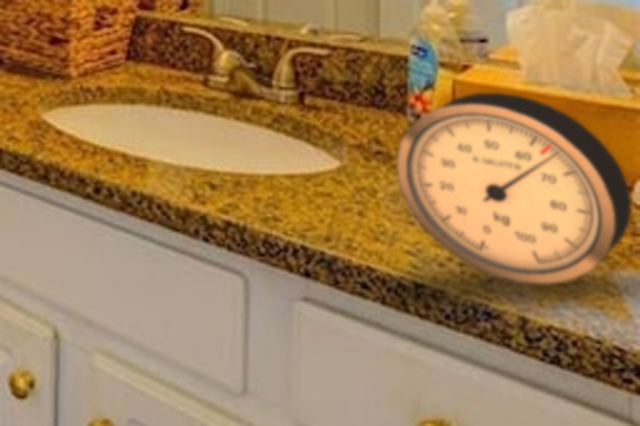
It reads value=65 unit=kg
